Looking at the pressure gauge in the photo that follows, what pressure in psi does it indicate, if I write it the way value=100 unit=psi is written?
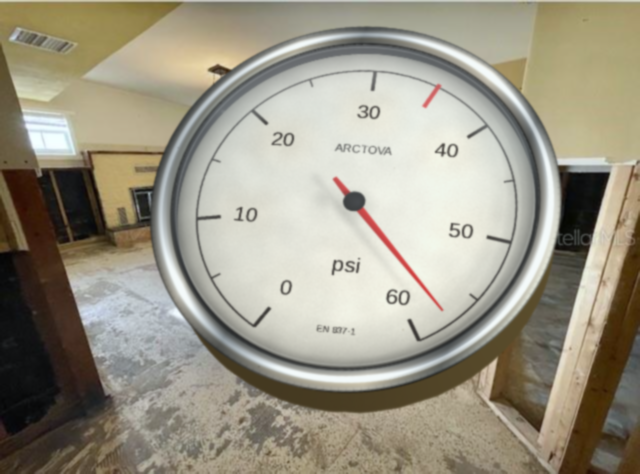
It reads value=57.5 unit=psi
